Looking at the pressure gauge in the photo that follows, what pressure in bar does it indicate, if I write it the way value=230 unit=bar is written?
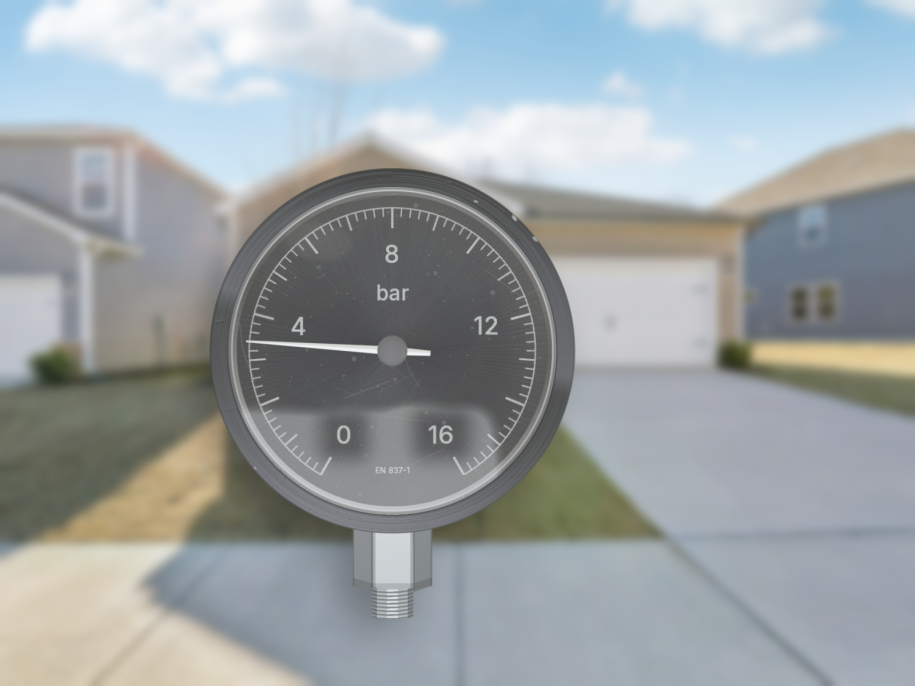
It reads value=3.4 unit=bar
